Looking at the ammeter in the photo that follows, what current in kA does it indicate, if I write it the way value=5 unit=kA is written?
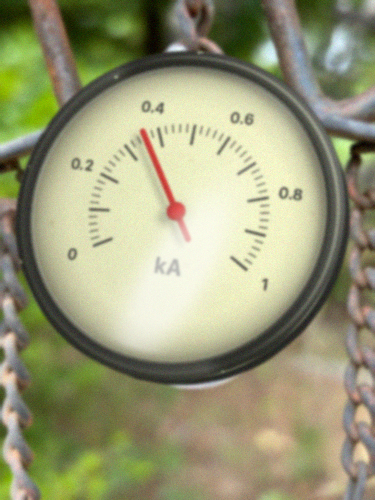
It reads value=0.36 unit=kA
